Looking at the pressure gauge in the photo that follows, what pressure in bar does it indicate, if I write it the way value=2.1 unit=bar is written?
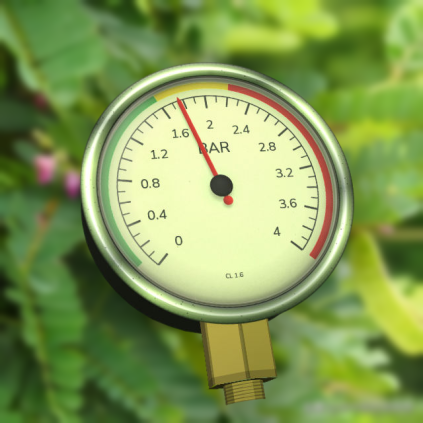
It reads value=1.75 unit=bar
